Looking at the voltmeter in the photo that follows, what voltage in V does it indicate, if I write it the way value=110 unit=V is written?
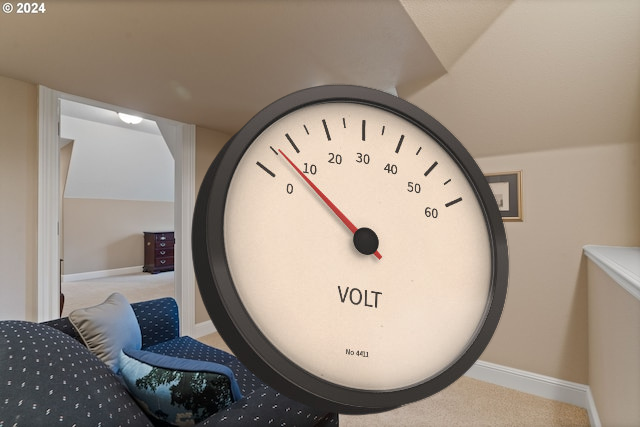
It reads value=5 unit=V
